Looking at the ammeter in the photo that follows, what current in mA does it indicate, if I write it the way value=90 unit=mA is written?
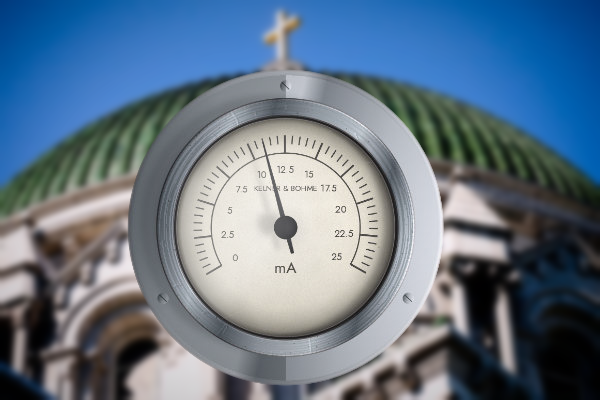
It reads value=11 unit=mA
